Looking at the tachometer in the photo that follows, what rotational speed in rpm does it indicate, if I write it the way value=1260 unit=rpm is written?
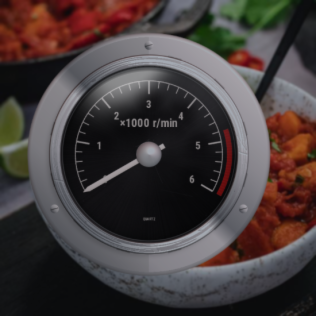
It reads value=0 unit=rpm
